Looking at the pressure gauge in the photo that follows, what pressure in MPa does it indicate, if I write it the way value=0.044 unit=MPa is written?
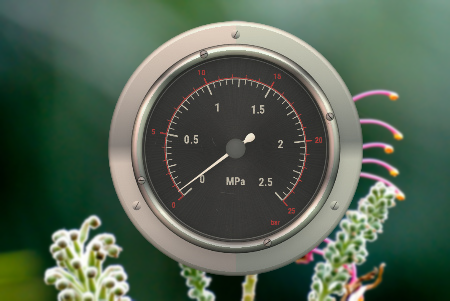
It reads value=0.05 unit=MPa
